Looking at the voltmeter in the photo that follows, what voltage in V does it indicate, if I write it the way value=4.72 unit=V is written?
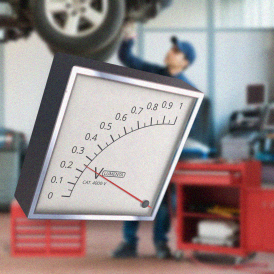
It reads value=0.25 unit=V
